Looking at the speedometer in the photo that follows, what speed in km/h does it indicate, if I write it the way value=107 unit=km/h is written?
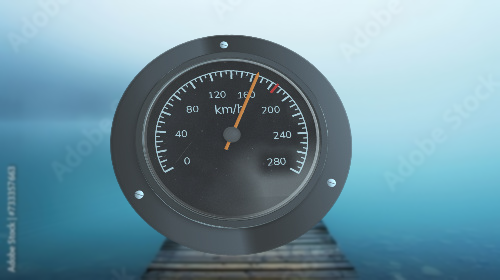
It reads value=165 unit=km/h
